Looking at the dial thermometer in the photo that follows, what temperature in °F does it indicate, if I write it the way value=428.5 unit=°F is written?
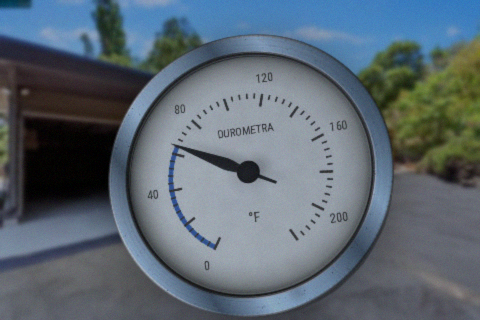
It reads value=64 unit=°F
